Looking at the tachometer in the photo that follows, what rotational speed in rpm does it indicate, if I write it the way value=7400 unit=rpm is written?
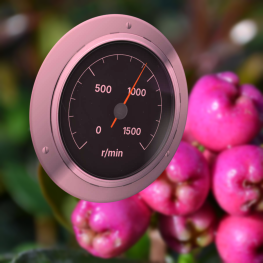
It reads value=900 unit=rpm
